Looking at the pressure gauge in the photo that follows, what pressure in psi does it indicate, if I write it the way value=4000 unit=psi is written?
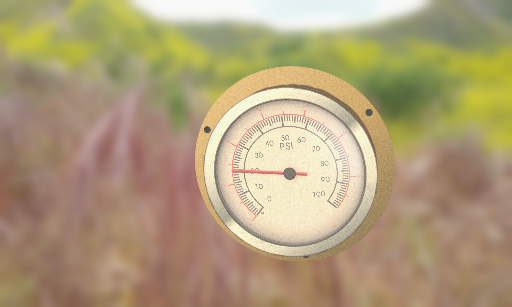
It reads value=20 unit=psi
